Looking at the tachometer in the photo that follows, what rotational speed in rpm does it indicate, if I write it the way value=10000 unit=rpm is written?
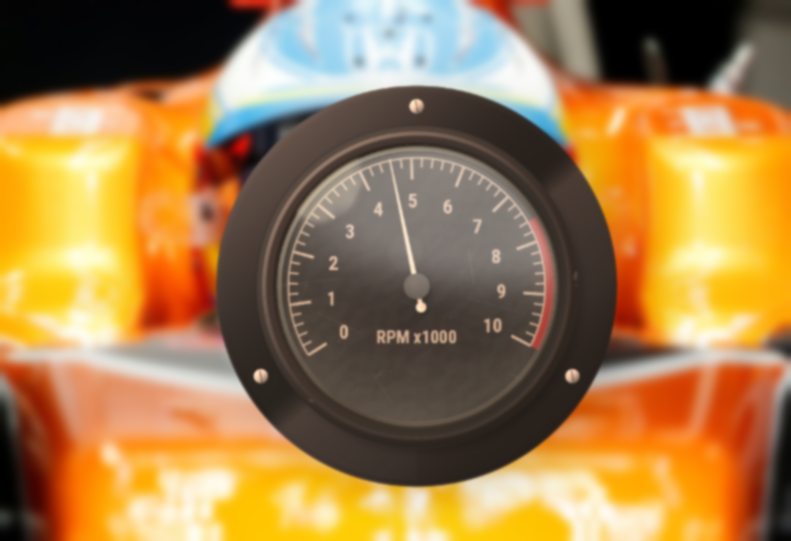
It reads value=4600 unit=rpm
